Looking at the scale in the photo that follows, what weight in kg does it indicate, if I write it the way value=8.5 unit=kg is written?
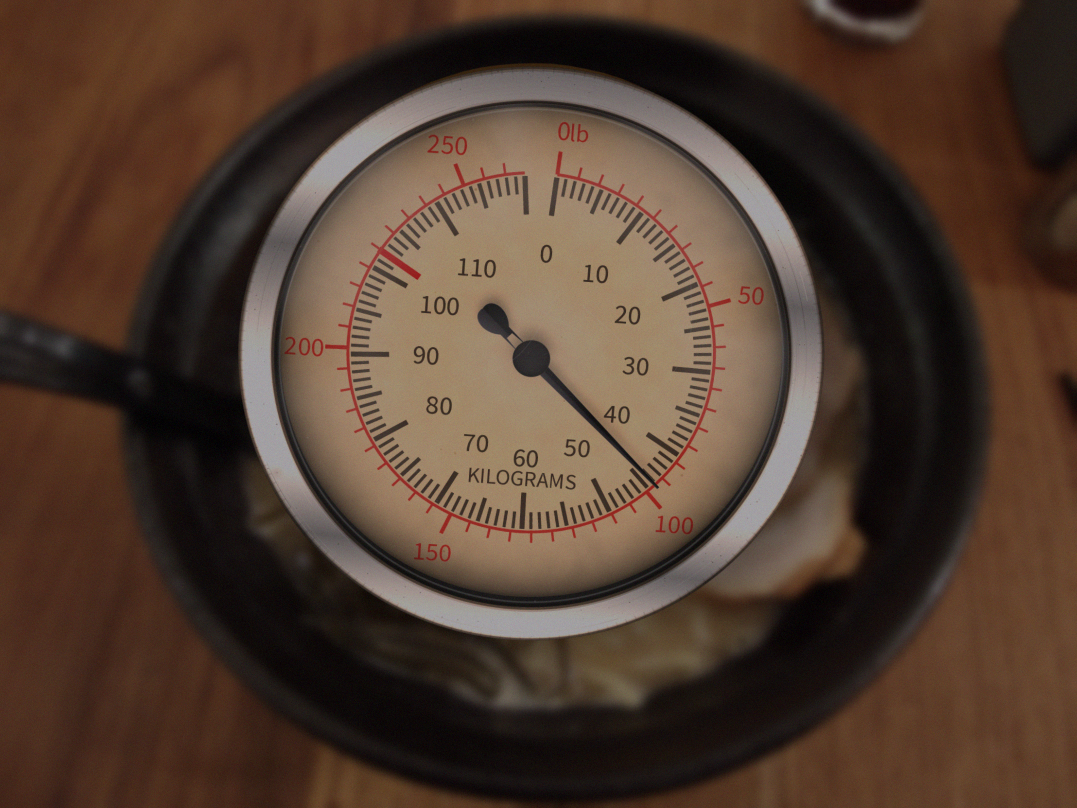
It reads value=44 unit=kg
